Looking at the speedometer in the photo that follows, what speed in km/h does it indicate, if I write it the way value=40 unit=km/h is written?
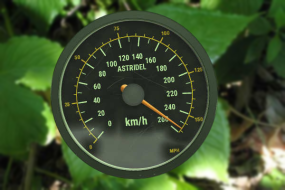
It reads value=255 unit=km/h
